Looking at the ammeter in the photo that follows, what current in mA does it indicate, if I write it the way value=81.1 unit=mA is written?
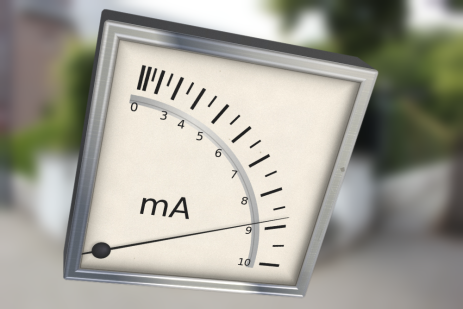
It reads value=8.75 unit=mA
